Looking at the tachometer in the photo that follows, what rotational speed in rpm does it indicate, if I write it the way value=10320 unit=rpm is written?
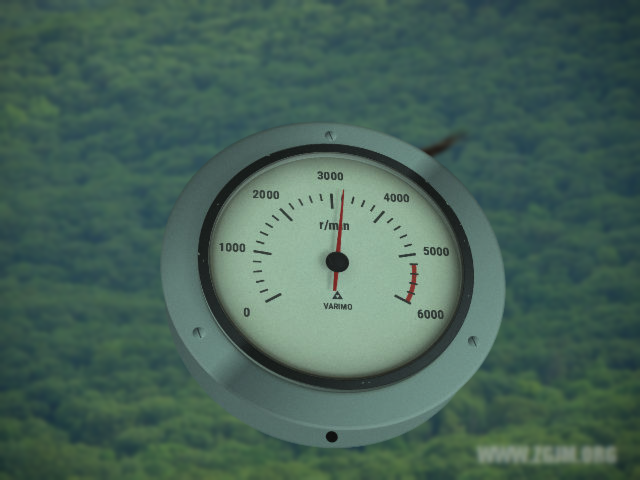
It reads value=3200 unit=rpm
